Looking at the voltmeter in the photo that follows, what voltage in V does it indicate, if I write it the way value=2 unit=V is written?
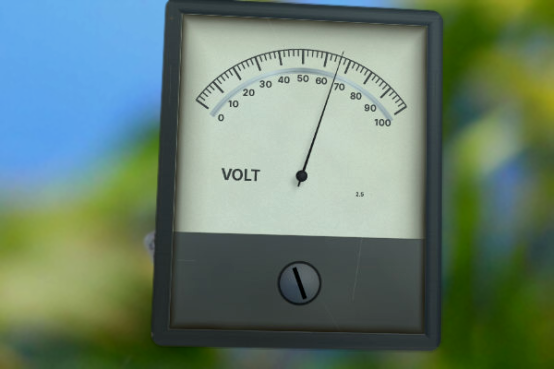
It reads value=66 unit=V
